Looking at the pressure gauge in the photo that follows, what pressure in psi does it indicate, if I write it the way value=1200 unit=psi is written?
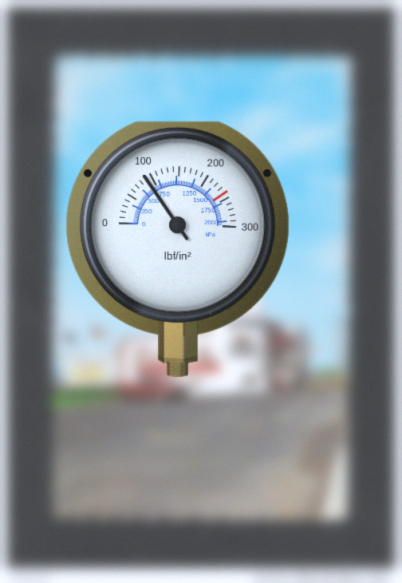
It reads value=90 unit=psi
